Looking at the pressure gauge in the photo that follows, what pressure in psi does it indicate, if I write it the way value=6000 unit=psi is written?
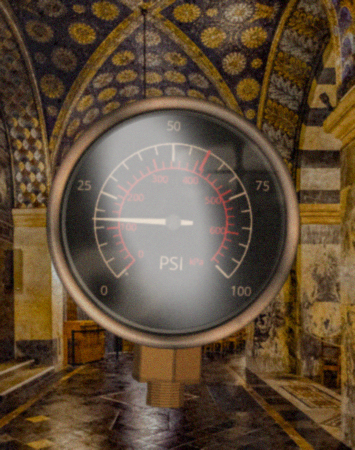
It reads value=17.5 unit=psi
